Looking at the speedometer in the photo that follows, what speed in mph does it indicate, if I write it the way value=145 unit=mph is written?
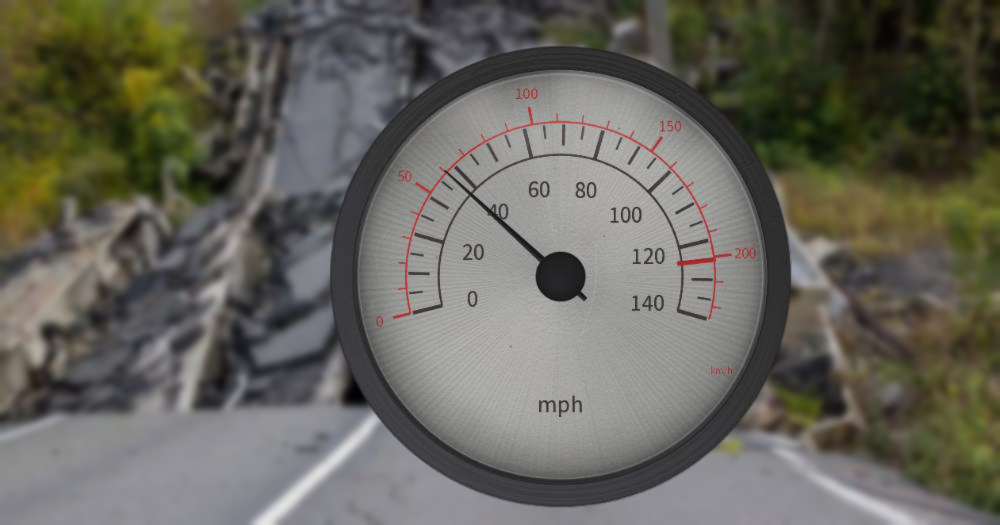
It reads value=37.5 unit=mph
